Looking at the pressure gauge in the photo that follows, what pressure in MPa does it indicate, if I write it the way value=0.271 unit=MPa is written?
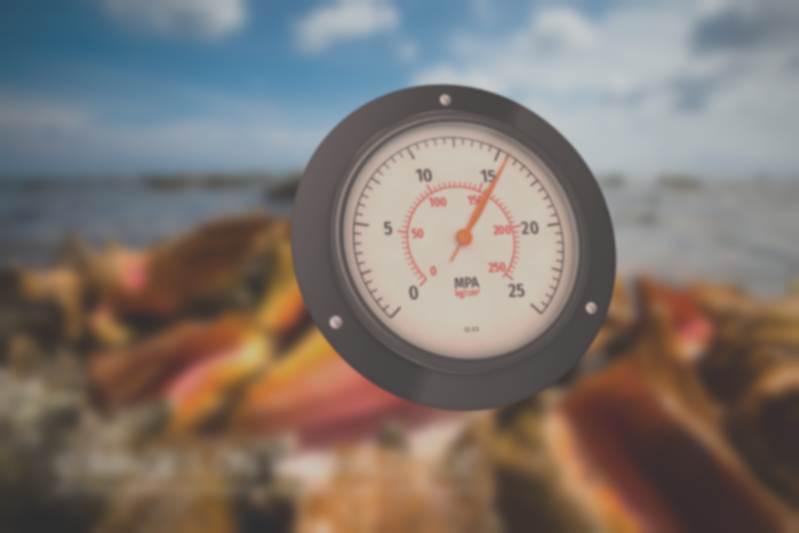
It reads value=15.5 unit=MPa
